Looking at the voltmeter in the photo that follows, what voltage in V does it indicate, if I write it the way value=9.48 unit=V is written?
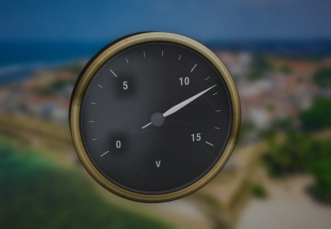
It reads value=11.5 unit=V
